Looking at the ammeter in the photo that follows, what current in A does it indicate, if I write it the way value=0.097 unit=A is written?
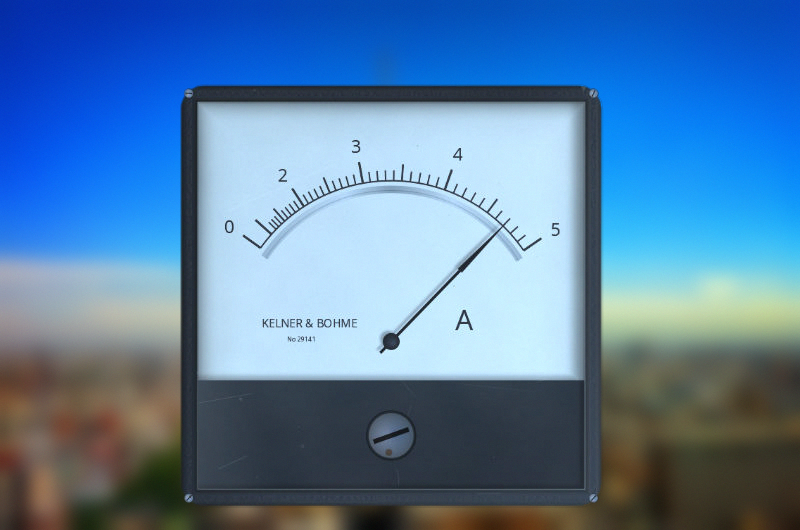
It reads value=4.7 unit=A
